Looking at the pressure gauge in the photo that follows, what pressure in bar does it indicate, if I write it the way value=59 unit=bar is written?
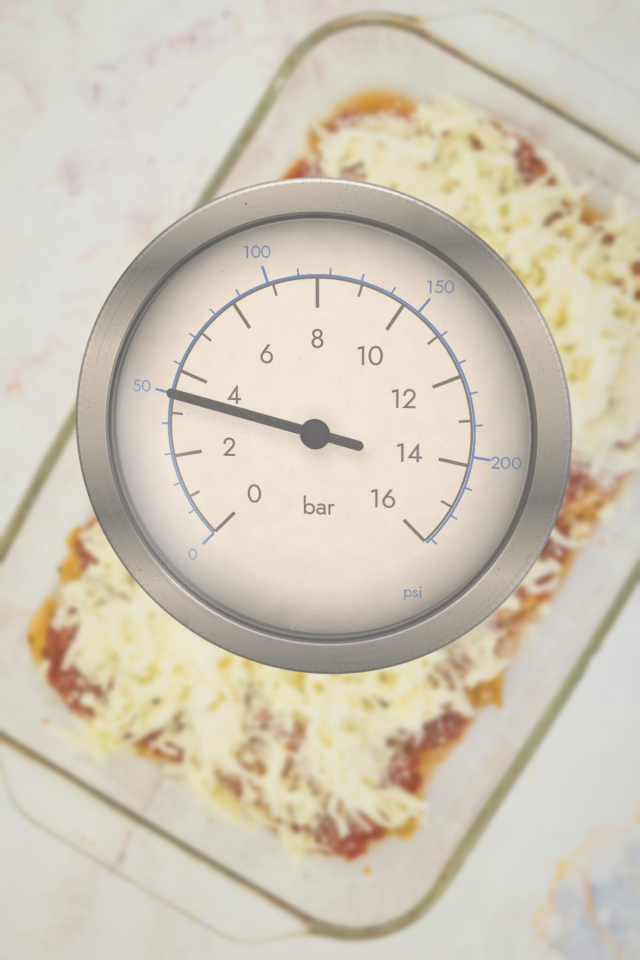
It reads value=3.5 unit=bar
